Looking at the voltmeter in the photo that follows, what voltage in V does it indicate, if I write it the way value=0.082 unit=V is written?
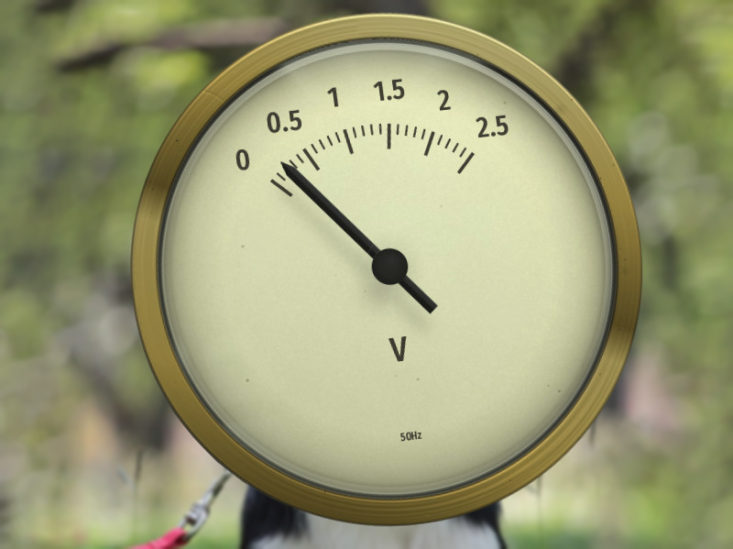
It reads value=0.2 unit=V
